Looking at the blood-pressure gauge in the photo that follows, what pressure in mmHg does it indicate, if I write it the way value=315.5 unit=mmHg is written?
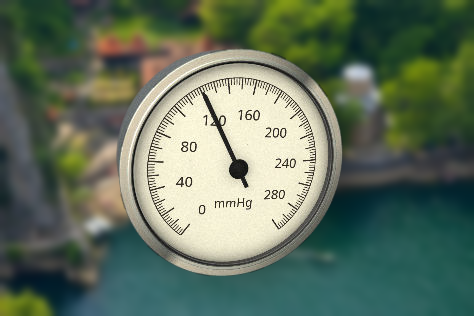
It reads value=120 unit=mmHg
